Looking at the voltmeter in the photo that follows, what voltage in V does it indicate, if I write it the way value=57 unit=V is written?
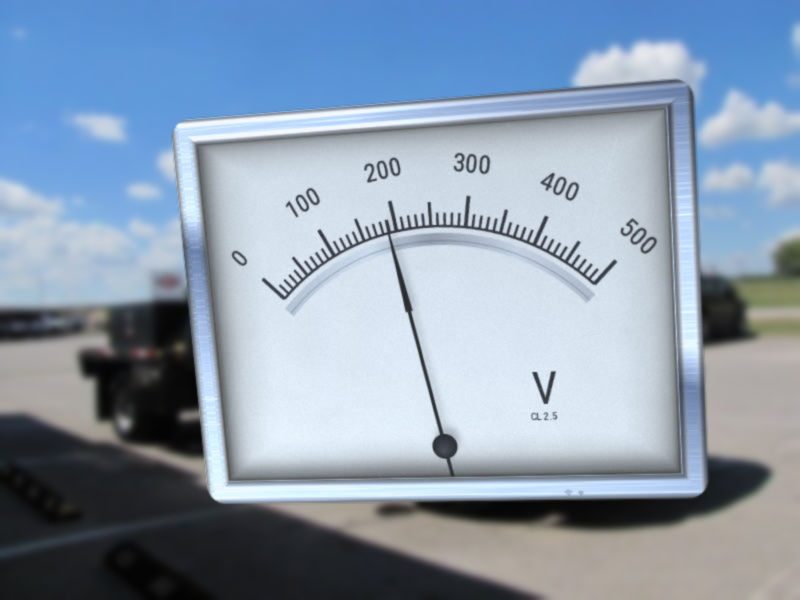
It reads value=190 unit=V
